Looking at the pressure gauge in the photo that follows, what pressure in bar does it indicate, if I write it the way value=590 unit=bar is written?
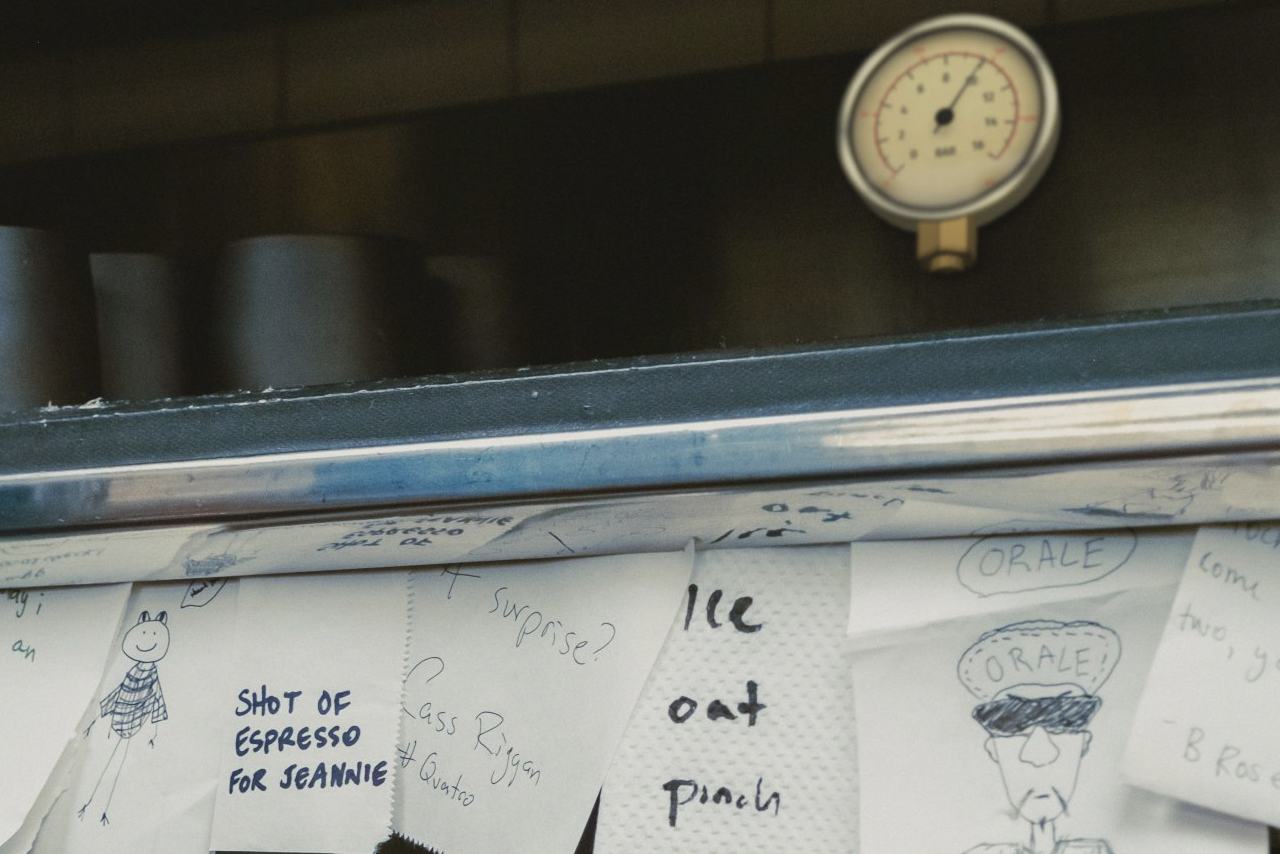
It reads value=10 unit=bar
